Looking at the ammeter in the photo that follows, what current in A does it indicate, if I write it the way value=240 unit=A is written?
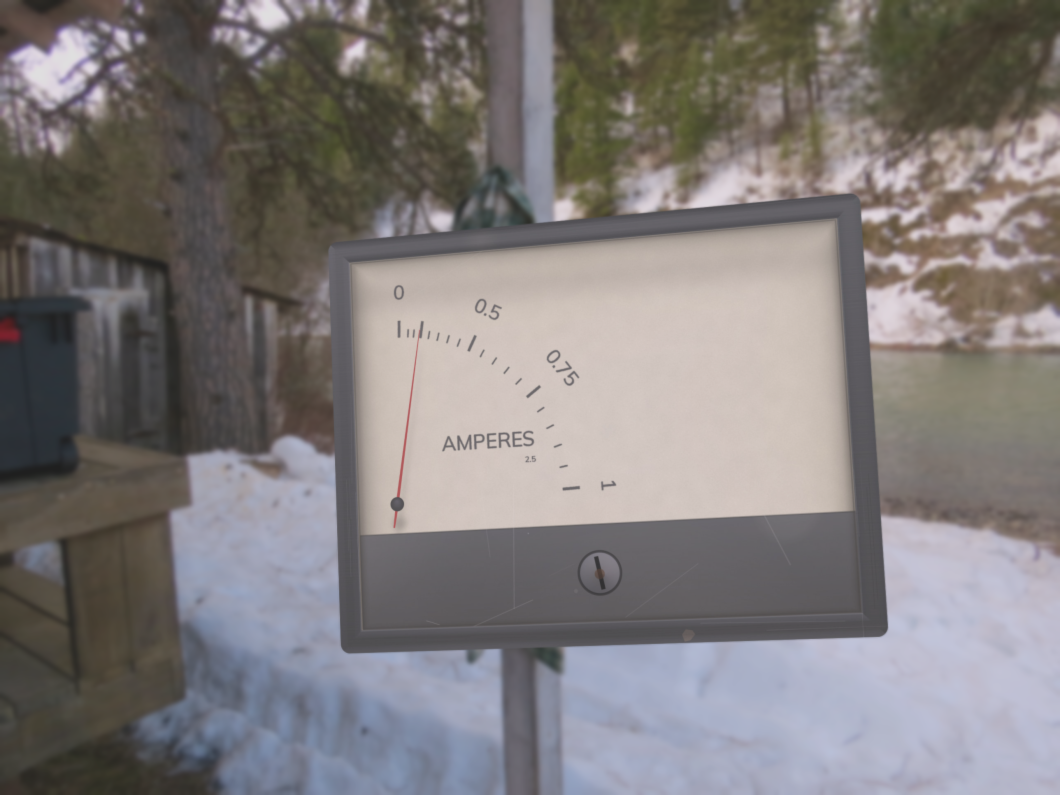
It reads value=0.25 unit=A
